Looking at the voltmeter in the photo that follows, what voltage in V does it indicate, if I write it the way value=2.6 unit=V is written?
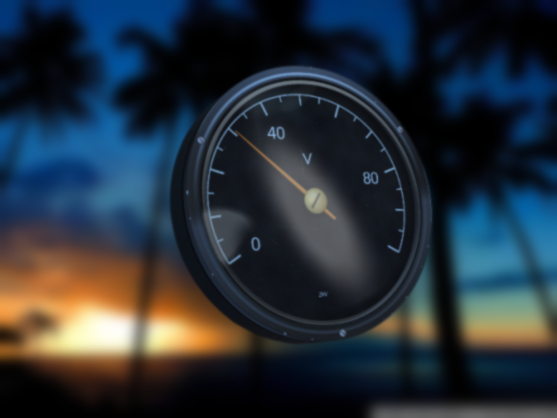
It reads value=30 unit=V
